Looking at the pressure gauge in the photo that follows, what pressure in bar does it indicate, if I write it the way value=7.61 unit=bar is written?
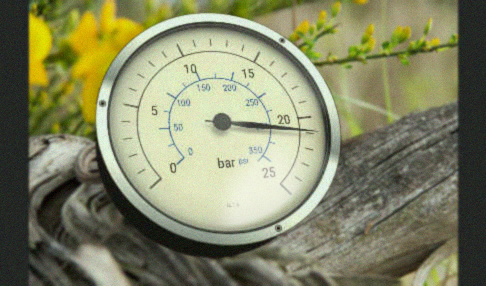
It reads value=21 unit=bar
